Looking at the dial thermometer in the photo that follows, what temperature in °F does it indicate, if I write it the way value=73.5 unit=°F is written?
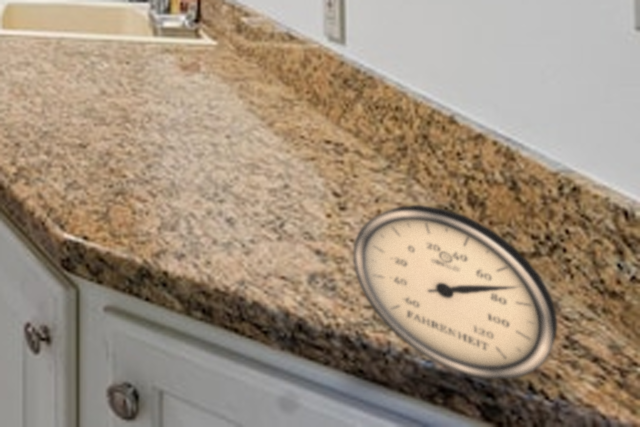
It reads value=70 unit=°F
